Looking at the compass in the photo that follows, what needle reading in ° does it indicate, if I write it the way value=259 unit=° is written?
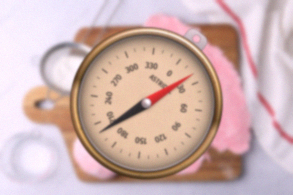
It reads value=20 unit=°
